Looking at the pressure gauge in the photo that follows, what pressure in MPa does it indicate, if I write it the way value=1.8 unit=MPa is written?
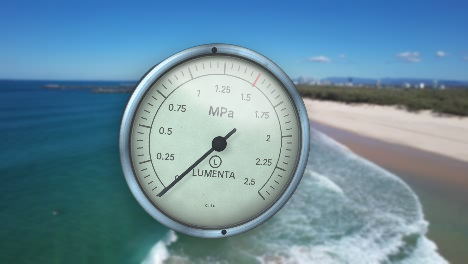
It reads value=0 unit=MPa
